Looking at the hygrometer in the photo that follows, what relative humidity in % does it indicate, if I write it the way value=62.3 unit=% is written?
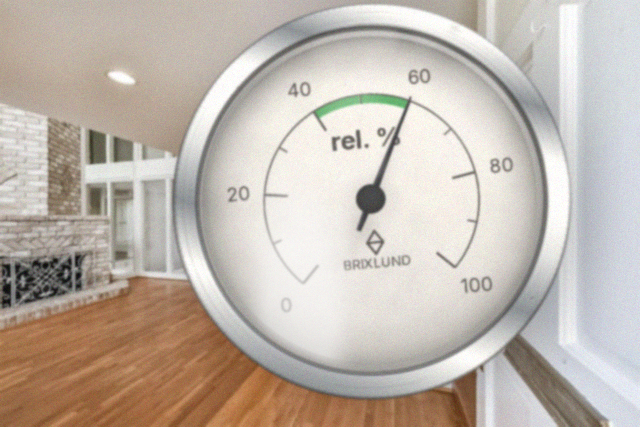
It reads value=60 unit=%
